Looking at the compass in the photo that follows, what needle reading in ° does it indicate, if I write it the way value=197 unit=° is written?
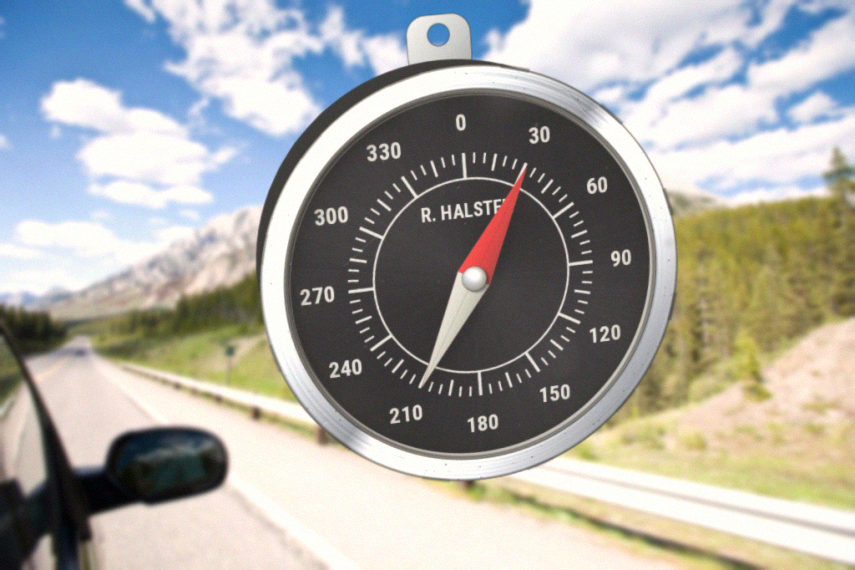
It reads value=30 unit=°
